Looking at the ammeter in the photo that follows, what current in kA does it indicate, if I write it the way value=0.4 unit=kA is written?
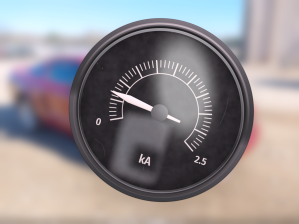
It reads value=0.35 unit=kA
